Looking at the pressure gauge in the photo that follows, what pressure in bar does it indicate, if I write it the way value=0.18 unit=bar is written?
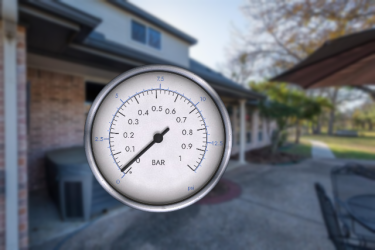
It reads value=0.02 unit=bar
